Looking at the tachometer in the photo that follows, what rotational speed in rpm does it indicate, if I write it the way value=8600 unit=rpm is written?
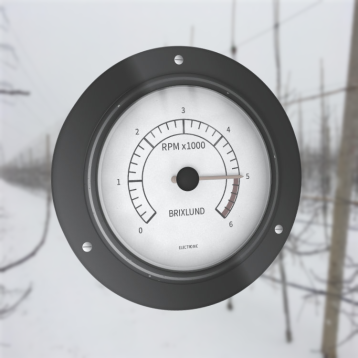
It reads value=5000 unit=rpm
